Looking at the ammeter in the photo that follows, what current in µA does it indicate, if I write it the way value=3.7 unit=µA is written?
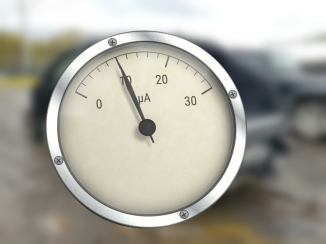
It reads value=10 unit=µA
